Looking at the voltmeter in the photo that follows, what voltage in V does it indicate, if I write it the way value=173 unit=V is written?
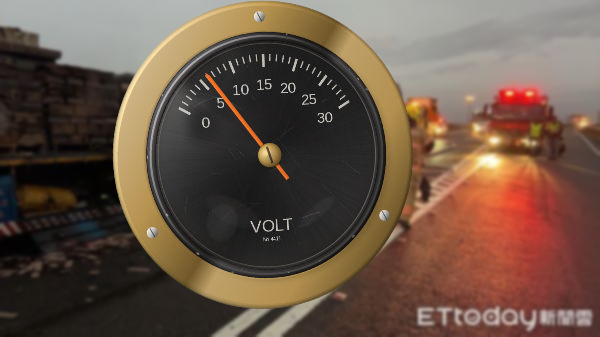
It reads value=6 unit=V
